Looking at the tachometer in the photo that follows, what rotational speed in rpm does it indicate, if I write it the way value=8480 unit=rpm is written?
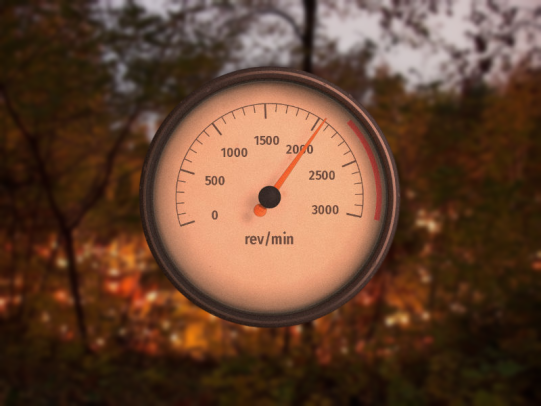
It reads value=2050 unit=rpm
